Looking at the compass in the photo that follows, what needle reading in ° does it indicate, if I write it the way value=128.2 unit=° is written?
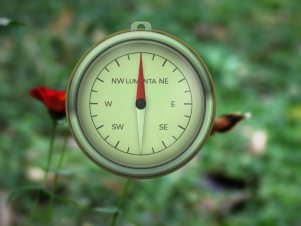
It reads value=0 unit=°
